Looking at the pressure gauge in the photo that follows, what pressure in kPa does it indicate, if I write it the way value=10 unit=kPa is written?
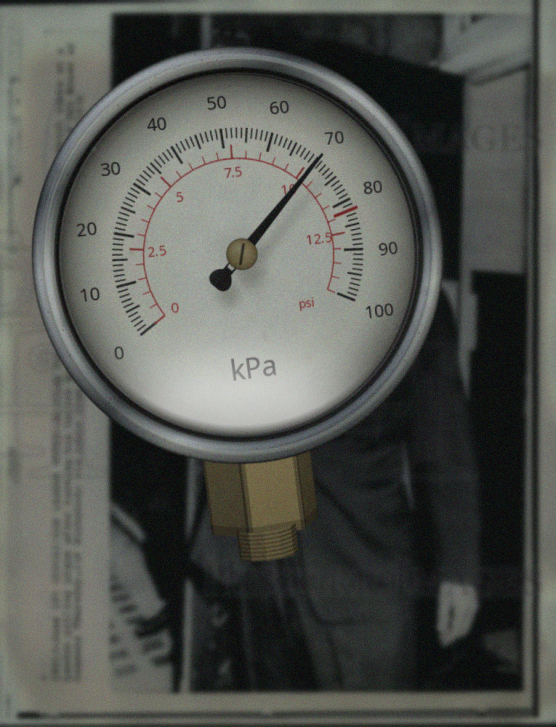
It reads value=70 unit=kPa
